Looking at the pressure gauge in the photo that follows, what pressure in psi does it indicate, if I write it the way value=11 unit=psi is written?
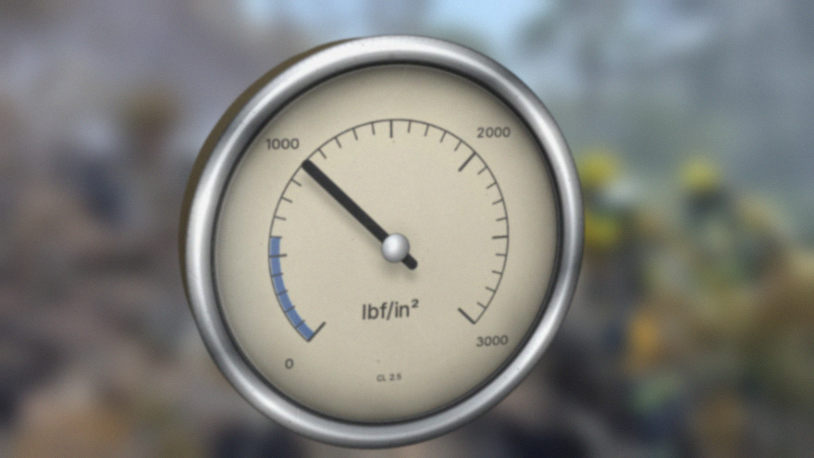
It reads value=1000 unit=psi
